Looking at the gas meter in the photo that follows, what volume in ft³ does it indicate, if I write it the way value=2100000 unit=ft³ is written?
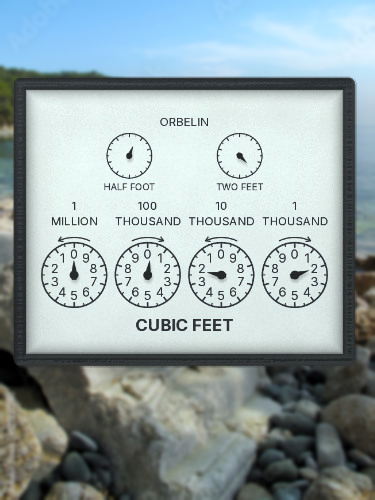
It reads value=2200 unit=ft³
